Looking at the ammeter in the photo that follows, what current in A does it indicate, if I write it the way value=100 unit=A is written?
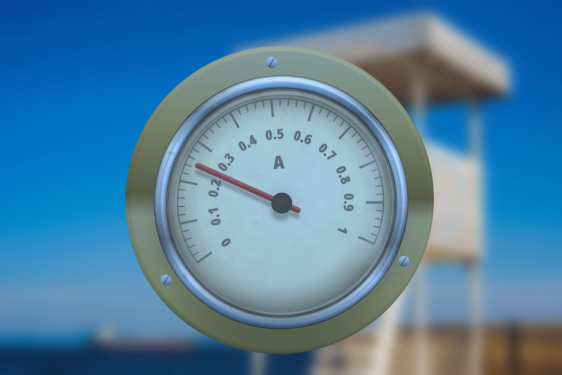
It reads value=0.25 unit=A
